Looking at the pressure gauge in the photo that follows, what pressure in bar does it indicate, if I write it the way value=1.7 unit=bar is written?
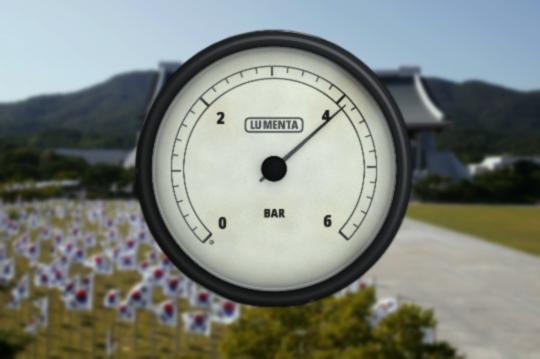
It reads value=4.1 unit=bar
